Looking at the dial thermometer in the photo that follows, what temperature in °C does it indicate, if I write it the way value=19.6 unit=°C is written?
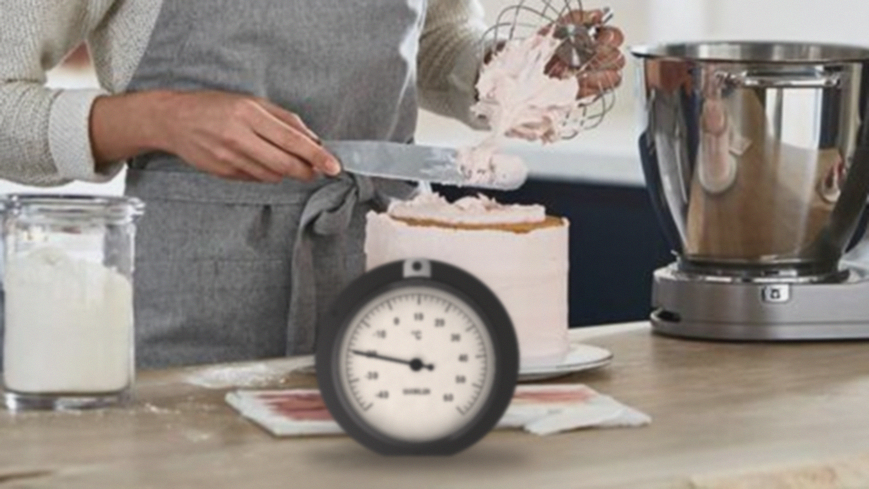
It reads value=-20 unit=°C
